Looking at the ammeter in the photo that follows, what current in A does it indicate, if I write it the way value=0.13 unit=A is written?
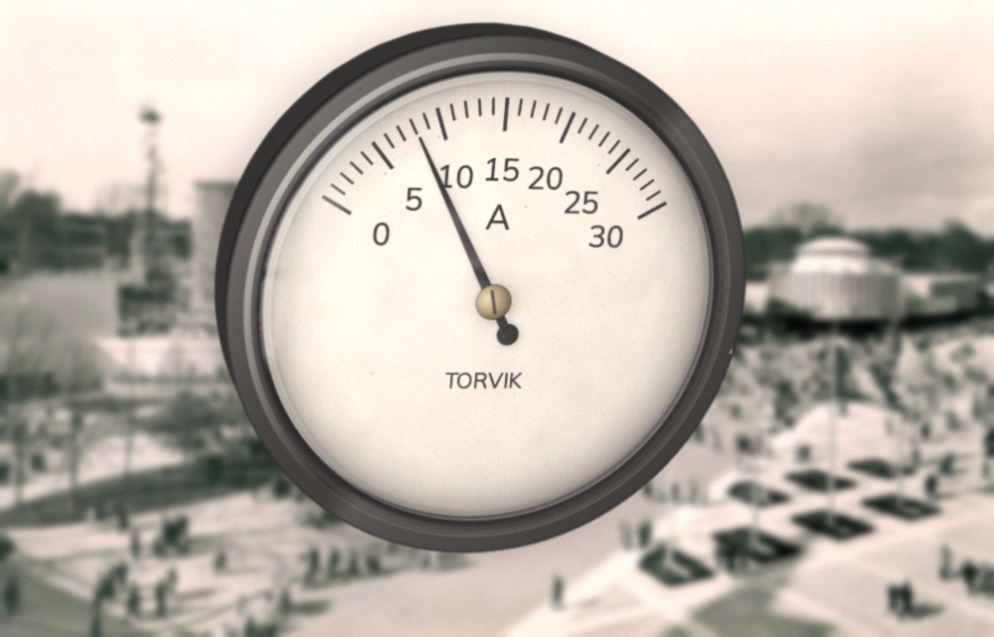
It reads value=8 unit=A
